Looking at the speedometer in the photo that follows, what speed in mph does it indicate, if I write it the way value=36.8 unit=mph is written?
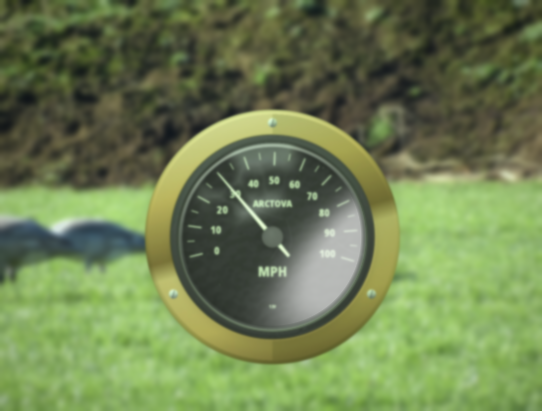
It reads value=30 unit=mph
